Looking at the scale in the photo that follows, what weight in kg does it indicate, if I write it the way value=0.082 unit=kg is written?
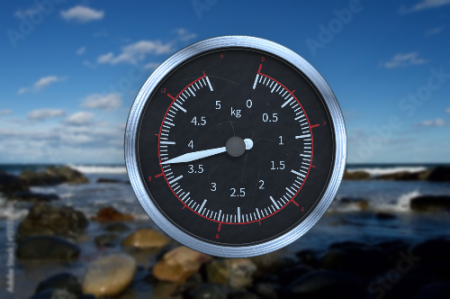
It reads value=3.75 unit=kg
